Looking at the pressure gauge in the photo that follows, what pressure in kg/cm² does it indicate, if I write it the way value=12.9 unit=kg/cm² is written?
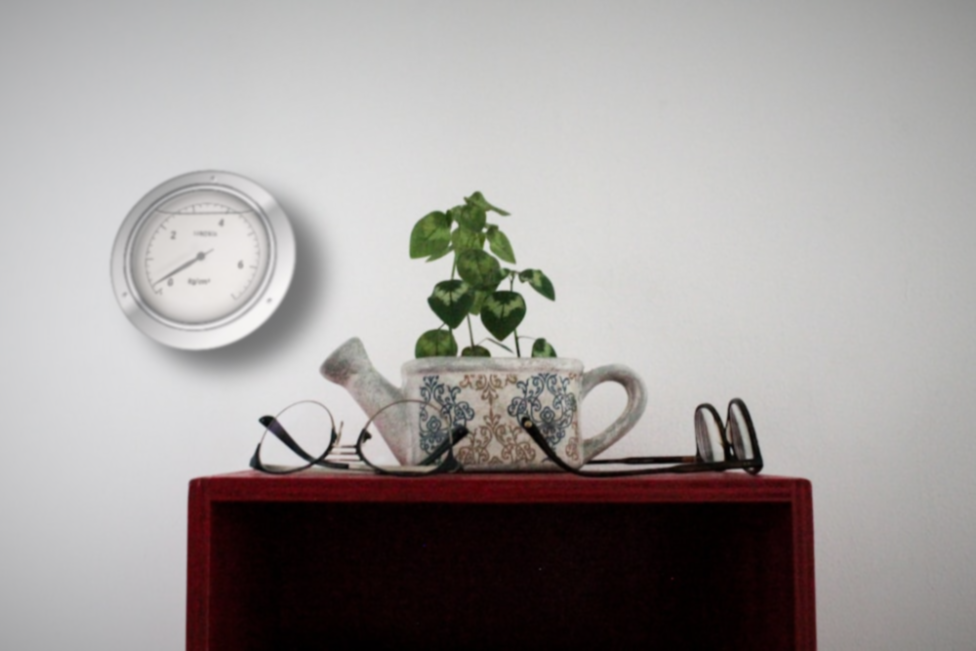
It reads value=0.2 unit=kg/cm²
